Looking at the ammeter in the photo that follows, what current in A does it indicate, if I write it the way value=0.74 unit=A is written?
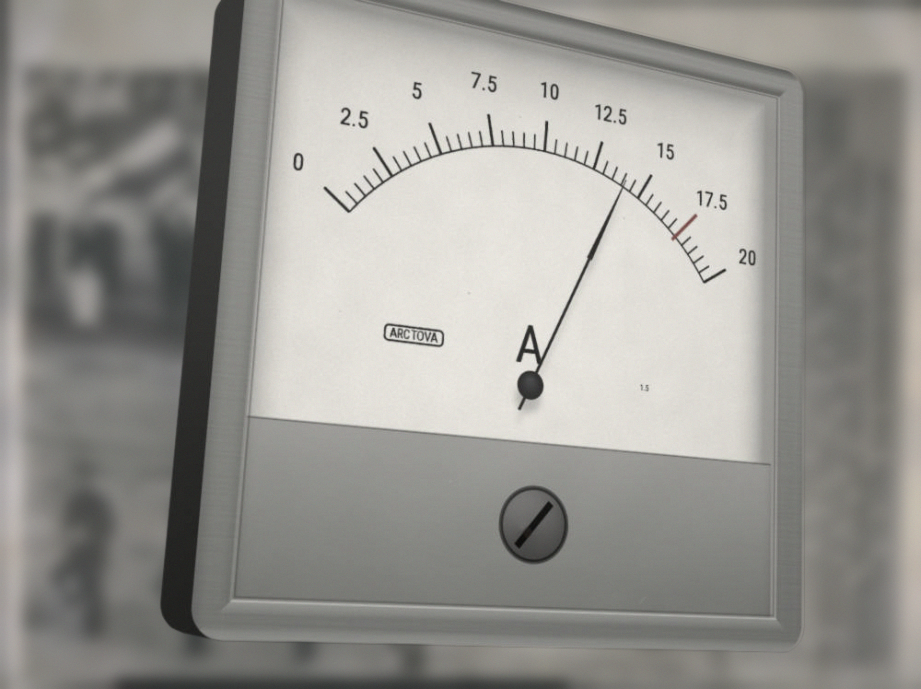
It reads value=14 unit=A
